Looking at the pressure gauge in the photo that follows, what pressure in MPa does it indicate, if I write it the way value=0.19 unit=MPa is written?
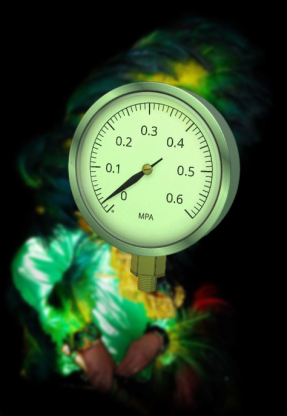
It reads value=0.02 unit=MPa
